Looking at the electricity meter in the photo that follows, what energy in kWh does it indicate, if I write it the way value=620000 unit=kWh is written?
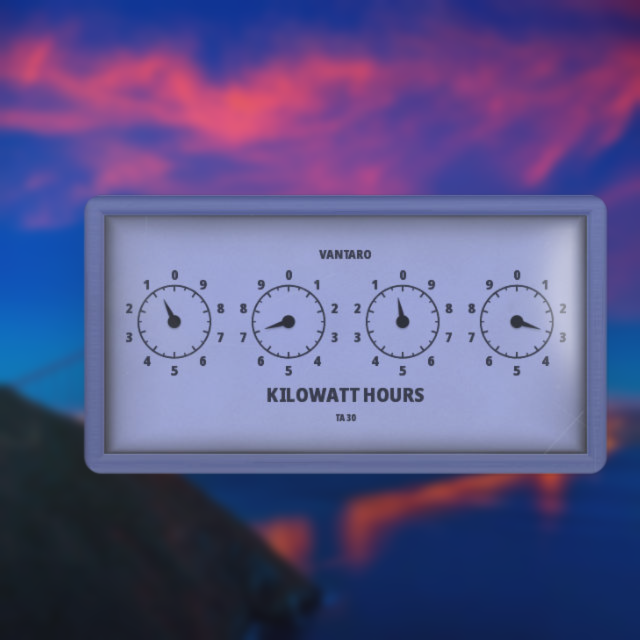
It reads value=703 unit=kWh
